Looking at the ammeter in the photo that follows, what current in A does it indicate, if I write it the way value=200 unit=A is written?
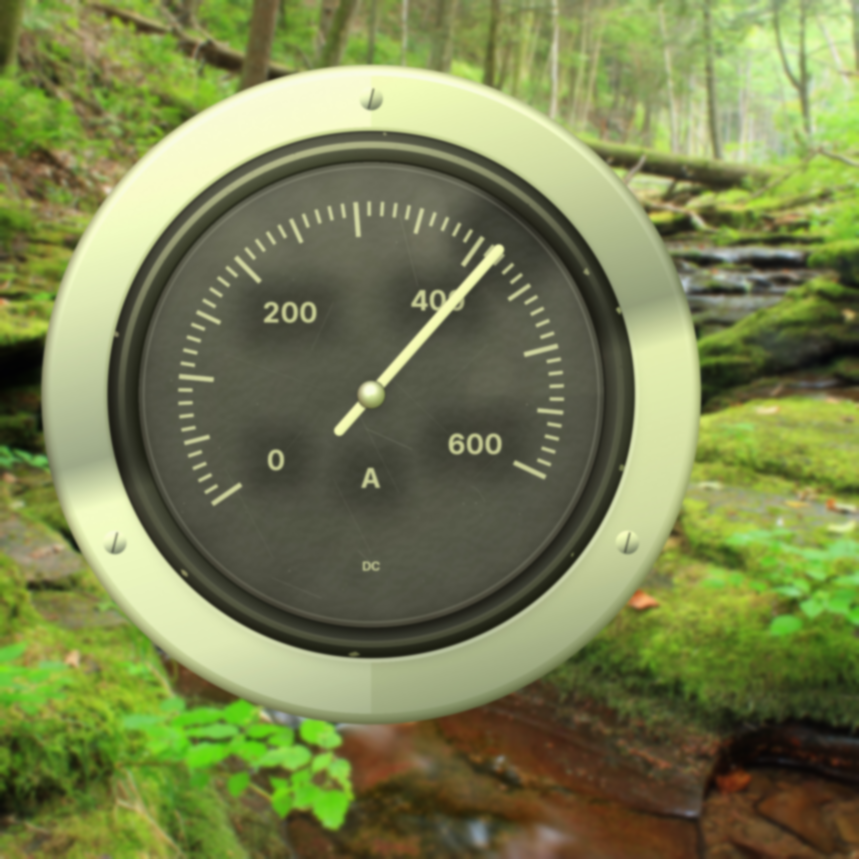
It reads value=415 unit=A
